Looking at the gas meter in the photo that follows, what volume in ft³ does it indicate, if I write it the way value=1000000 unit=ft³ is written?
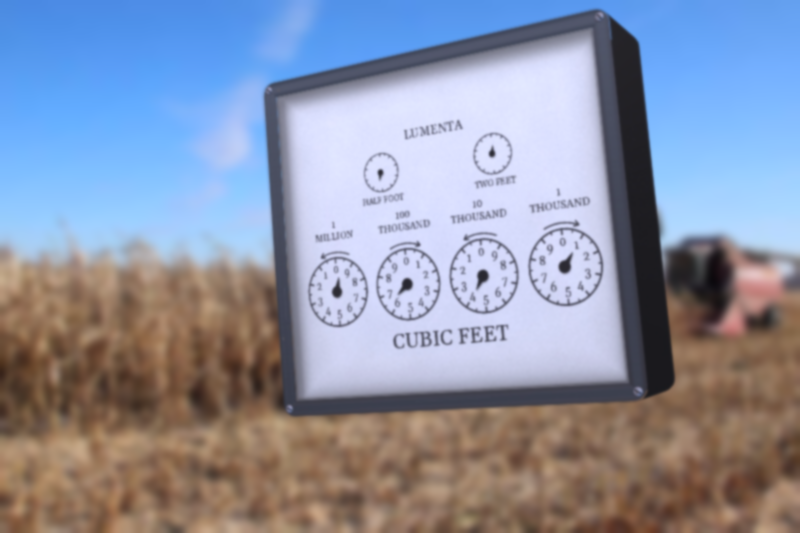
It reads value=964100 unit=ft³
